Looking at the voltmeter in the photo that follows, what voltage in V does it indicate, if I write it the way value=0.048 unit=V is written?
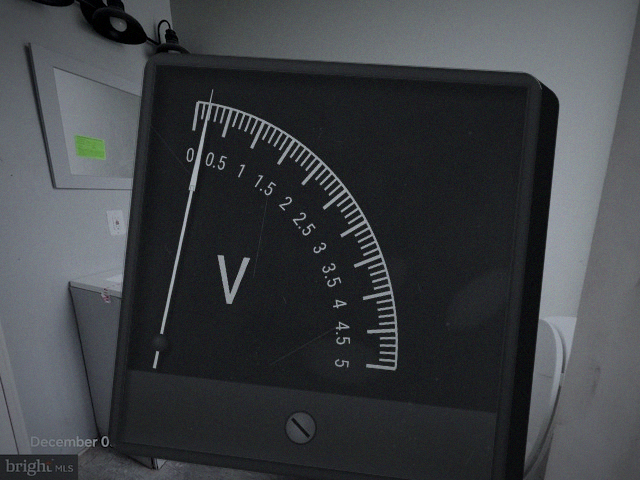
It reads value=0.2 unit=V
